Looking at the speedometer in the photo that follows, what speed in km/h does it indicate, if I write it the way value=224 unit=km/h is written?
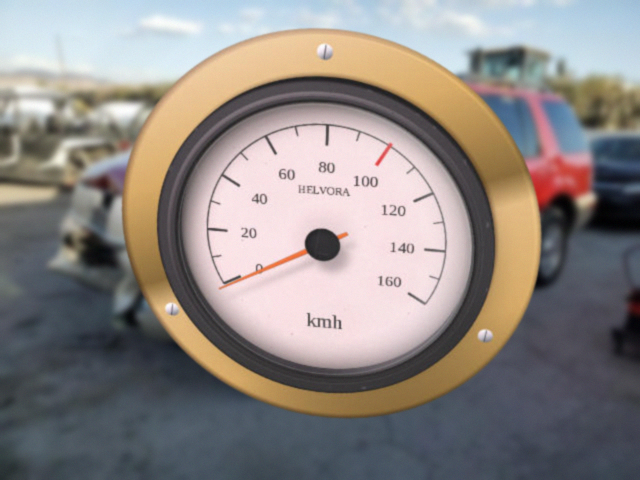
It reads value=0 unit=km/h
